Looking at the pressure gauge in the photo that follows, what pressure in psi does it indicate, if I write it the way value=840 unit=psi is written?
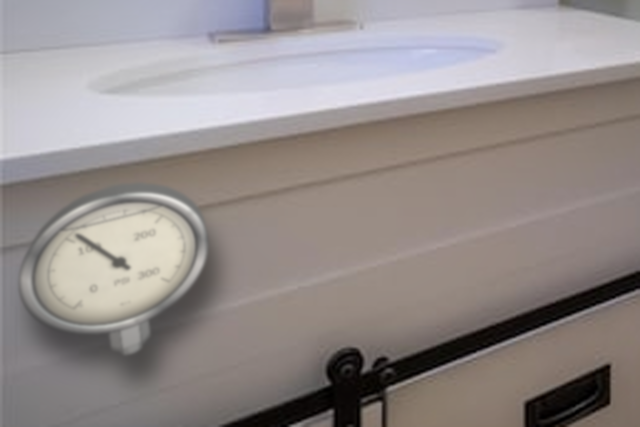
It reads value=110 unit=psi
